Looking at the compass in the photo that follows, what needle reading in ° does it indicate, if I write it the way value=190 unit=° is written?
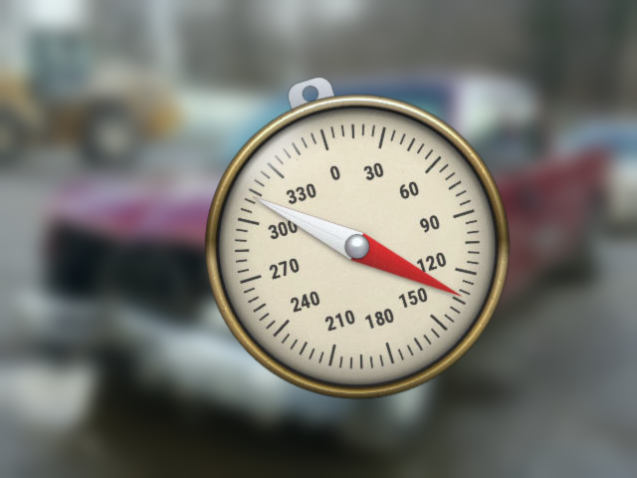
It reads value=132.5 unit=°
